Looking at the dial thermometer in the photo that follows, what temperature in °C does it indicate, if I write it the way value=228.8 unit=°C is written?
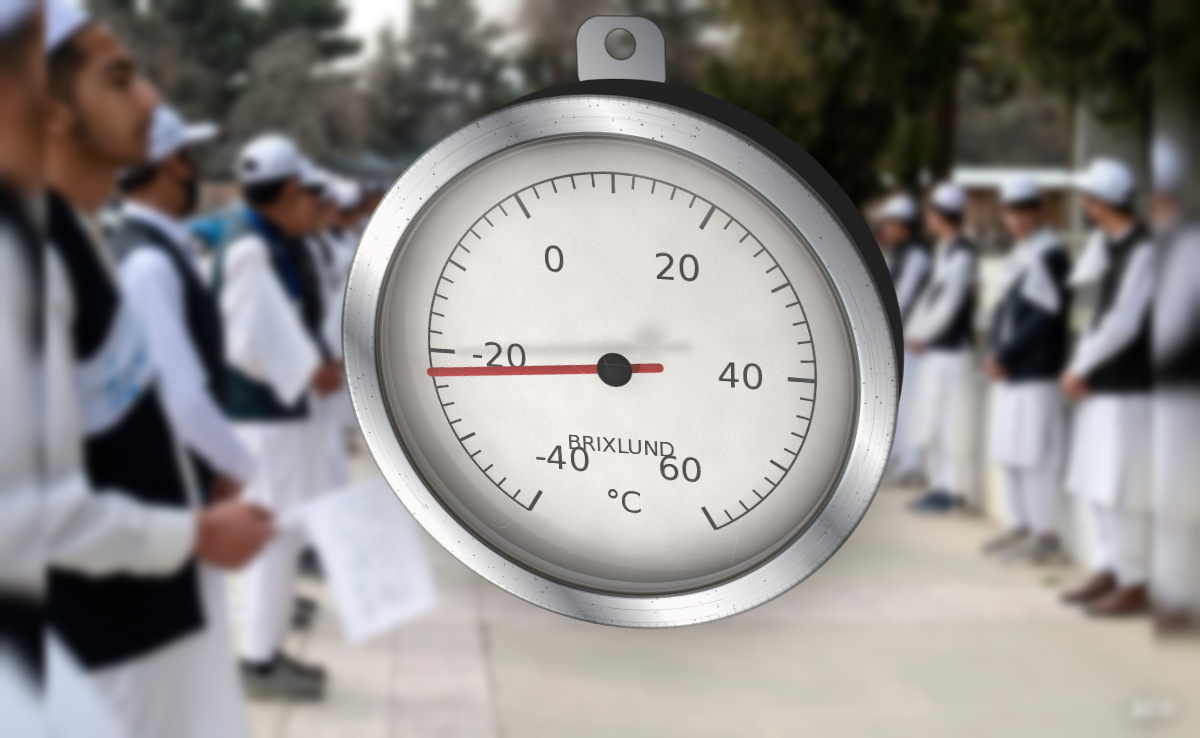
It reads value=-22 unit=°C
